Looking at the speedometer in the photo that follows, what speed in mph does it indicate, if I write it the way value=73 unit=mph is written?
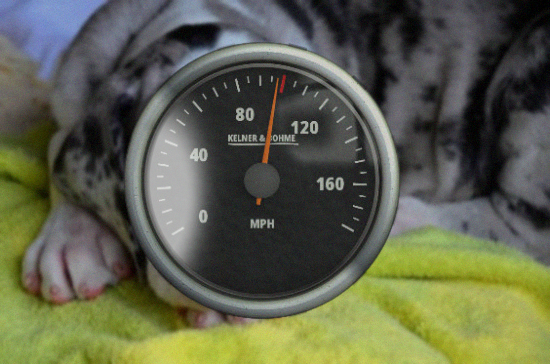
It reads value=97.5 unit=mph
